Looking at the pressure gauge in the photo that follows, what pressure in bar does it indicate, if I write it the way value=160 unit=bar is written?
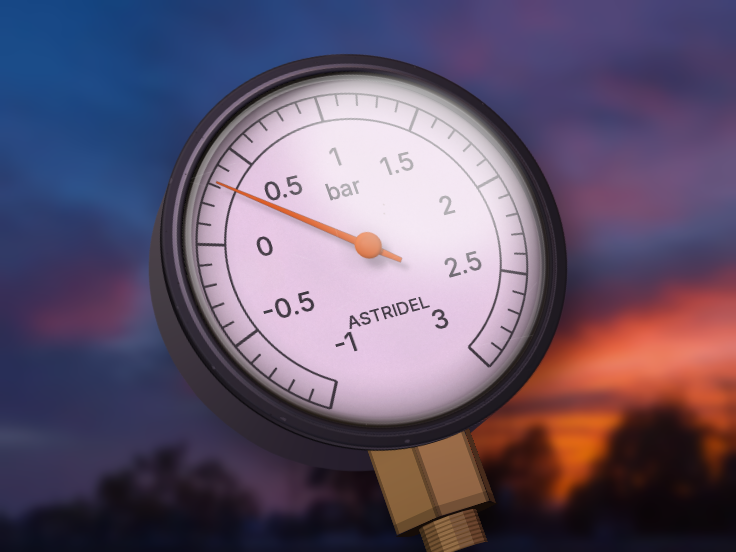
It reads value=0.3 unit=bar
